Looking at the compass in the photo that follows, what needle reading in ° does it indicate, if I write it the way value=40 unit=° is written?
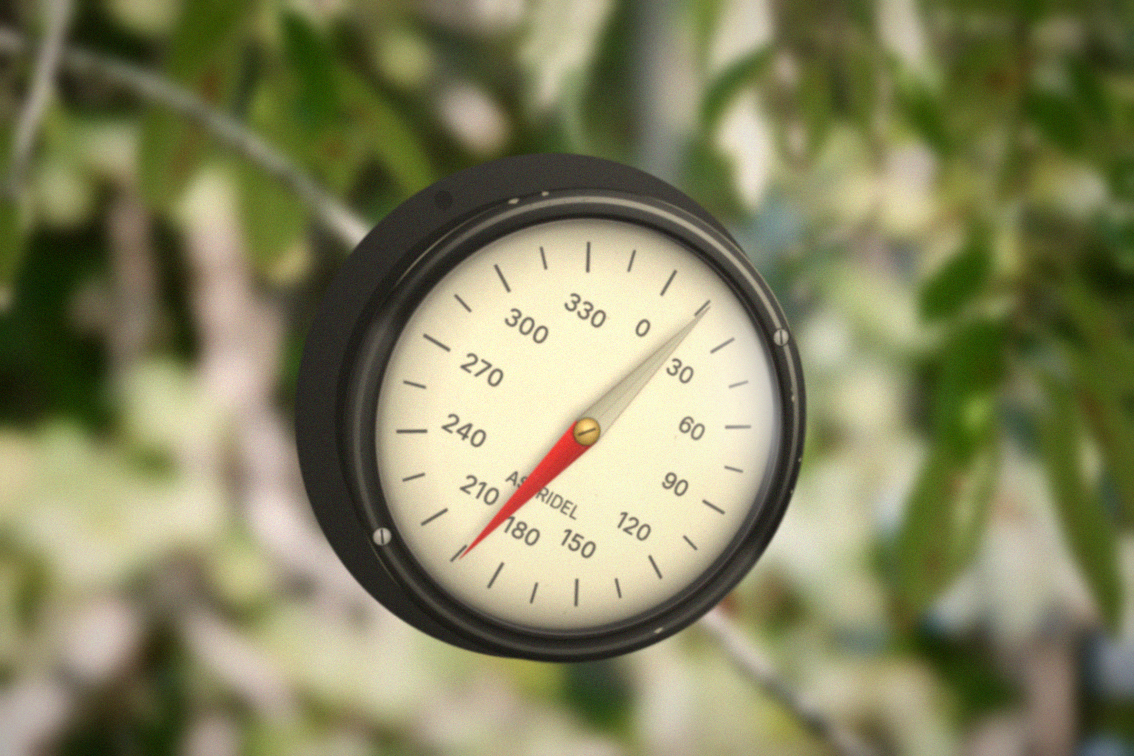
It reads value=195 unit=°
